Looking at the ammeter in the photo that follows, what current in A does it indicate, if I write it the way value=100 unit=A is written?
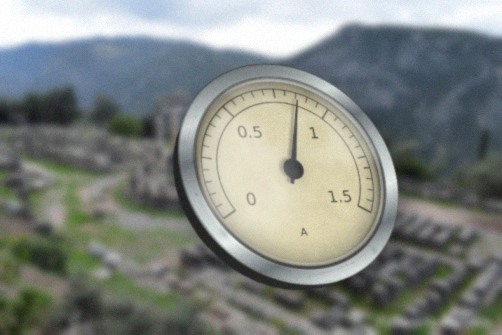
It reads value=0.85 unit=A
